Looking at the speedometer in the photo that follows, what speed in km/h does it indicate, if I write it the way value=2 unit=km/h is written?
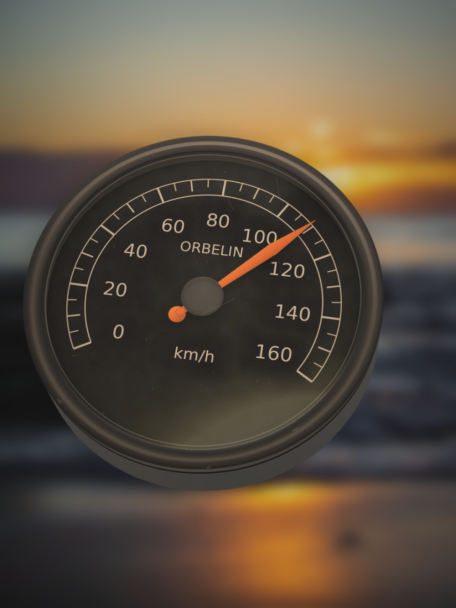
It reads value=110 unit=km/h
